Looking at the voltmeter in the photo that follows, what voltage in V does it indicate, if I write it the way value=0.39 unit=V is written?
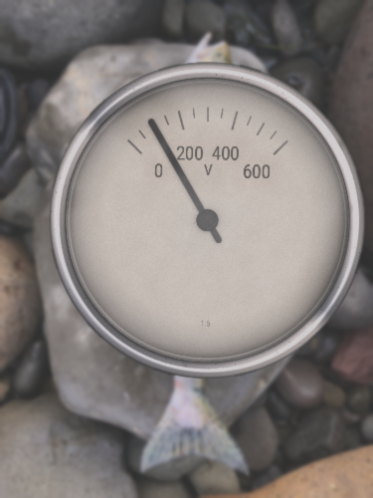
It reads value=100 unit=V
